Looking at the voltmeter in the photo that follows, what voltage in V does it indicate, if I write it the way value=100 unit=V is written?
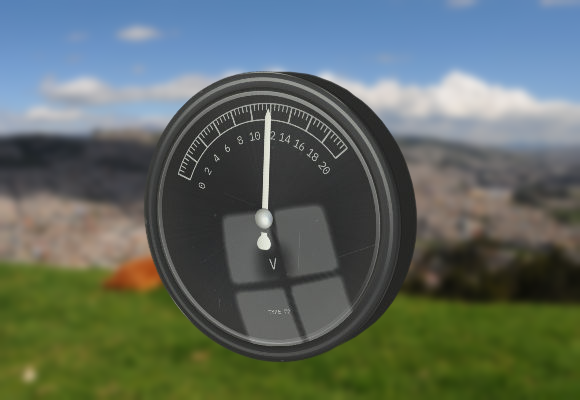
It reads value=12 unit=V
